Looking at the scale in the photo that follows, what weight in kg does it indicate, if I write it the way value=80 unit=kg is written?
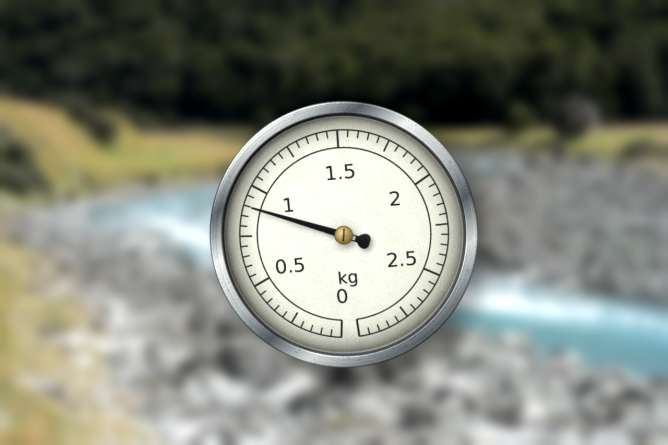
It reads value=0.9 unit=kg
